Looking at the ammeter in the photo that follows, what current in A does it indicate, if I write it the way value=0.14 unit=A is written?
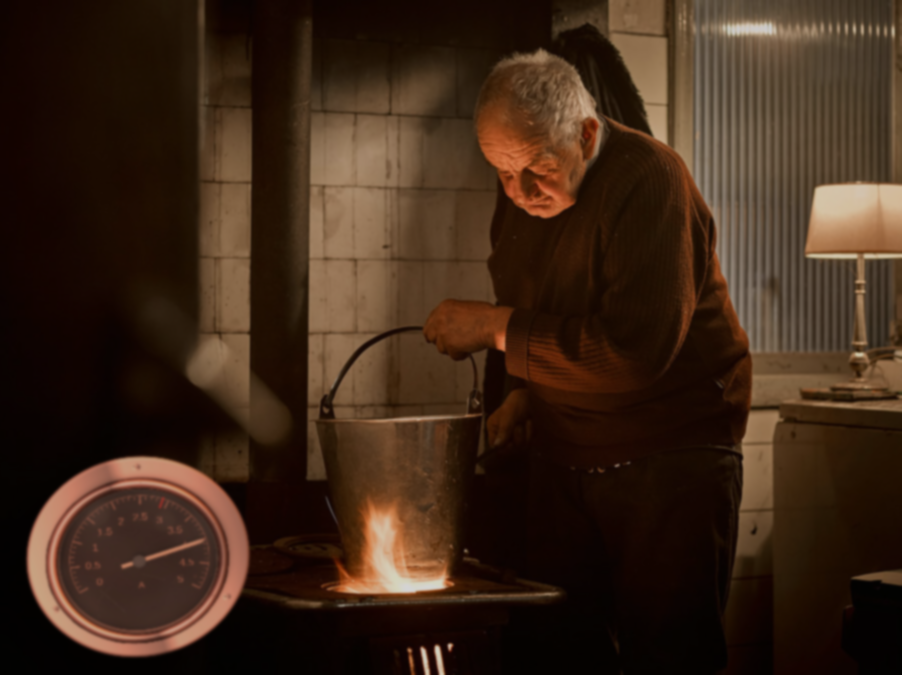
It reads value=4 unit=A
